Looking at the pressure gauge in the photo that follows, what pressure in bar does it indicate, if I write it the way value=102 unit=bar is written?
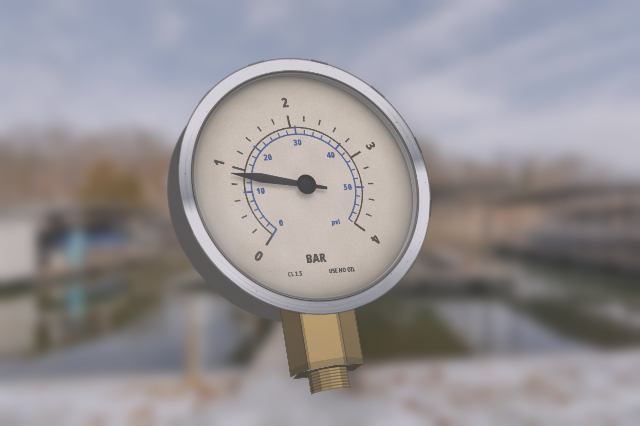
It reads value=0.9 unit=bar
